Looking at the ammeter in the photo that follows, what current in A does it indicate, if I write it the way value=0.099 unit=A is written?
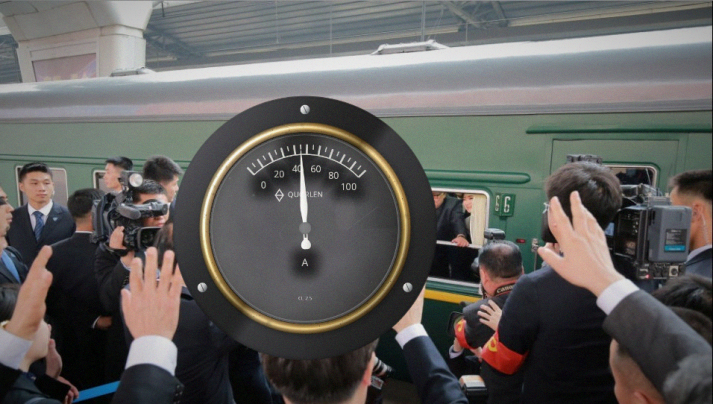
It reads value=45 unit=A
